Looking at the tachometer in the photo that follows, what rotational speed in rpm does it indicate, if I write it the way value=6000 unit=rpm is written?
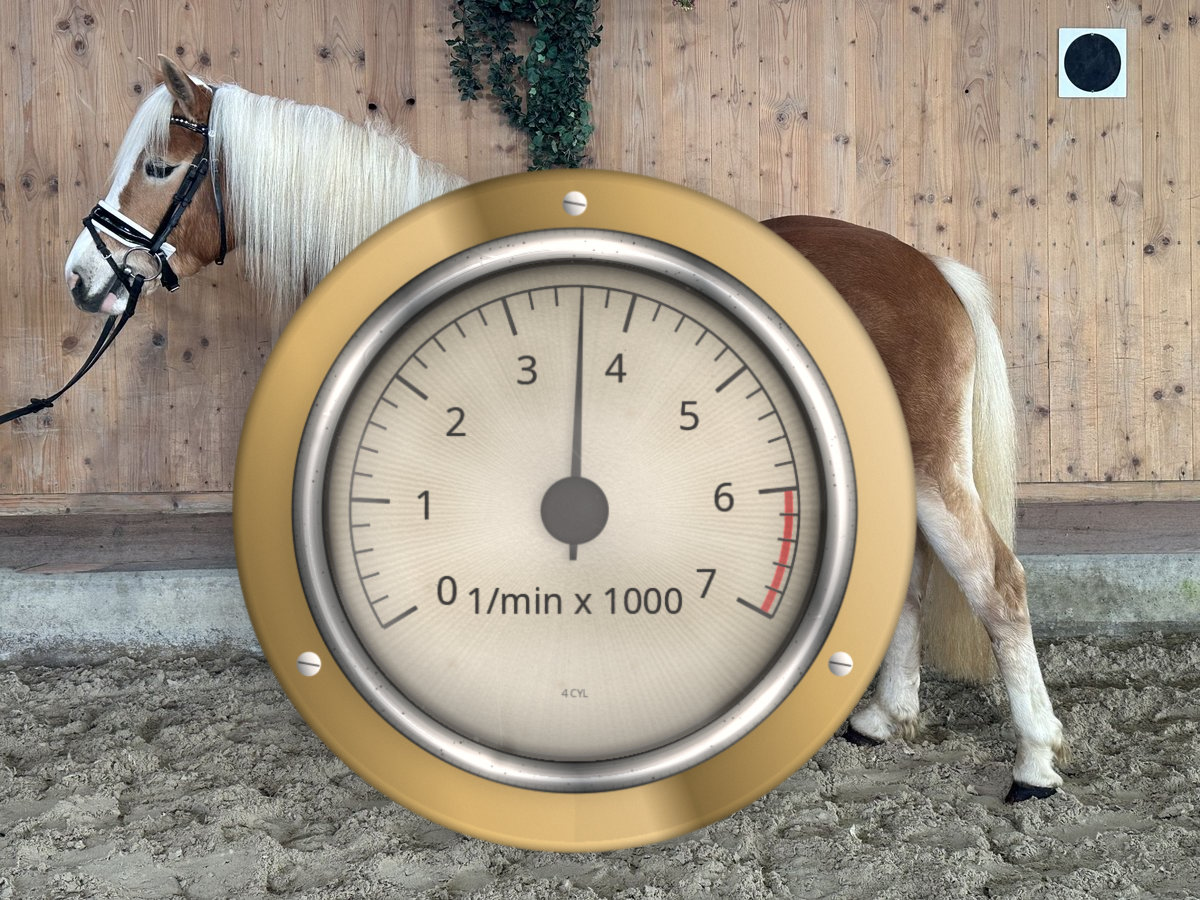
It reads value=3600 unit=rpm
